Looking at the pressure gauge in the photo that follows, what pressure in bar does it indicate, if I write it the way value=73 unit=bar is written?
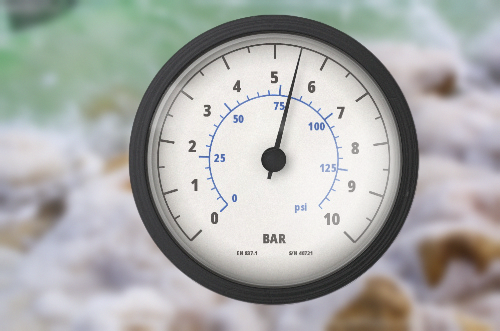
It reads value=5.5 unit=bar
